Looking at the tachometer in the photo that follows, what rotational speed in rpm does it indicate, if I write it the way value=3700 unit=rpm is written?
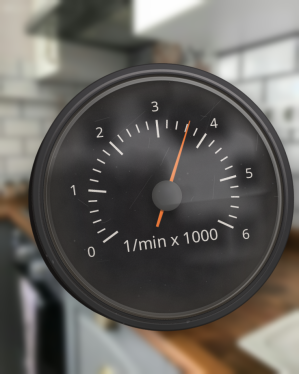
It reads value=3600 unit=rpm
